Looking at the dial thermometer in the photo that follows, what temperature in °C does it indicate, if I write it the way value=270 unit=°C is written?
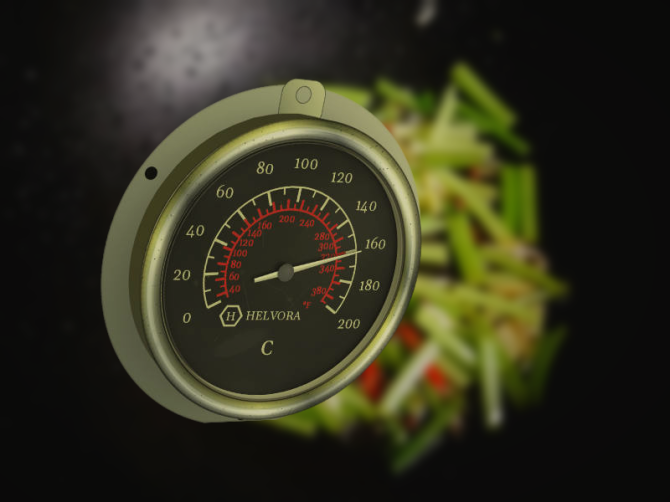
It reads value=160 unit=°C
